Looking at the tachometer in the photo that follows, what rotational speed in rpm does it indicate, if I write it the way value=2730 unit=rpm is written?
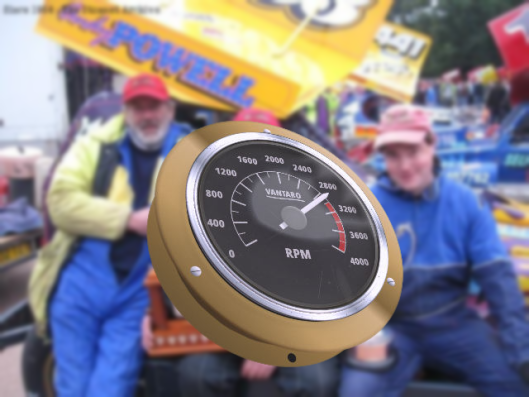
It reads value=2900 unit=rpm
